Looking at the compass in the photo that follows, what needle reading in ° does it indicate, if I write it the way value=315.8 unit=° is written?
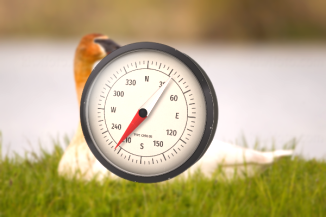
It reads value=215 unit=°
